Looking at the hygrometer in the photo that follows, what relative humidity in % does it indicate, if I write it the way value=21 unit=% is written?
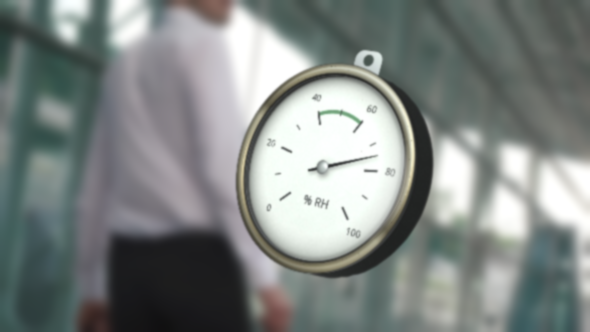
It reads value=75 unit=%
